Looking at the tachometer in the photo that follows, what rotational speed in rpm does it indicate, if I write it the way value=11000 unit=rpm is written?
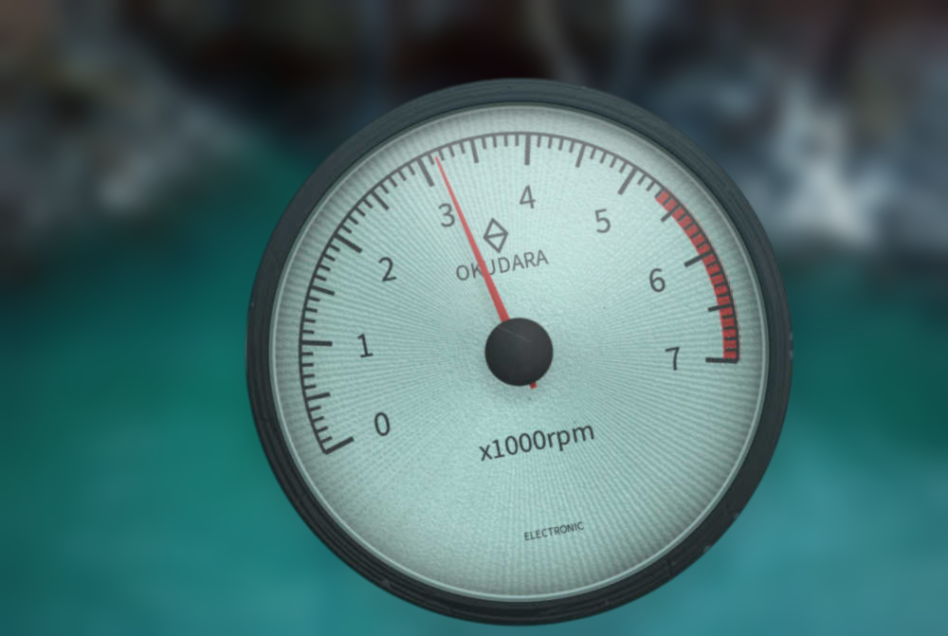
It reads value=3150 unit=rpm
